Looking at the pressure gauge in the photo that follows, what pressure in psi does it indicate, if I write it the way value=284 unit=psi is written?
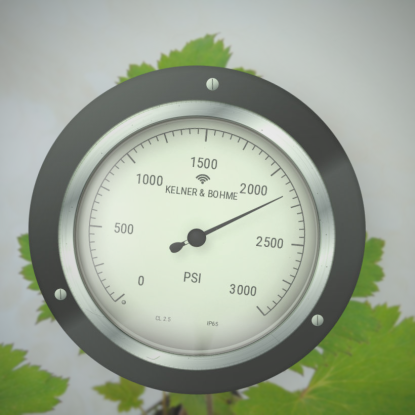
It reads value=2150 unit=psi
